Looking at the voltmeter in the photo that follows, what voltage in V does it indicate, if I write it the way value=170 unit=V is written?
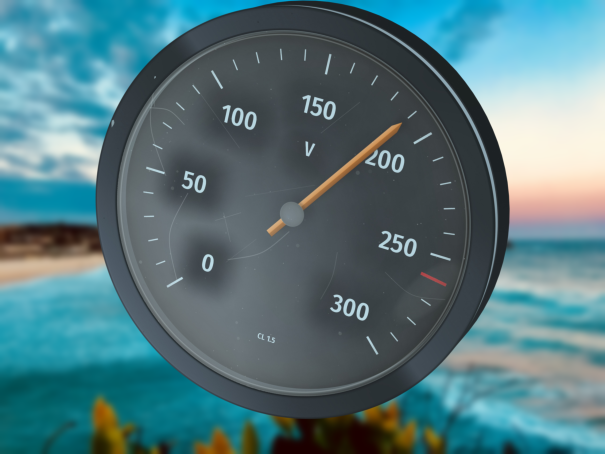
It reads value=190 unit=V
